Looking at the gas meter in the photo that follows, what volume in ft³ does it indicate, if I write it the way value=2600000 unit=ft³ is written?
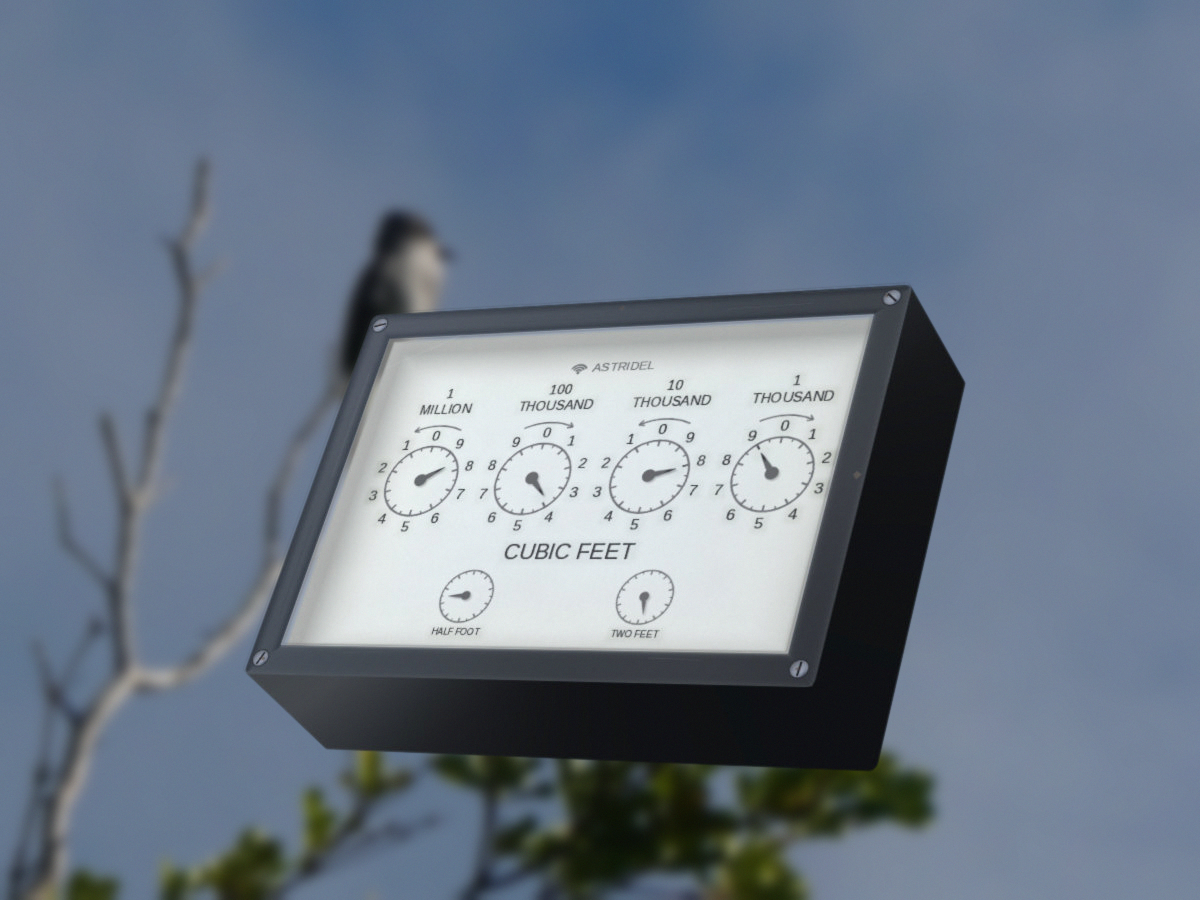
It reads value=837900 unit=ft³
